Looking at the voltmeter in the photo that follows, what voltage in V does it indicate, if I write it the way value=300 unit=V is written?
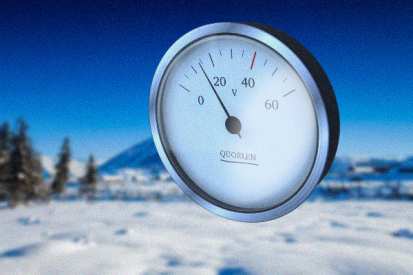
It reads value=15 unit=V
